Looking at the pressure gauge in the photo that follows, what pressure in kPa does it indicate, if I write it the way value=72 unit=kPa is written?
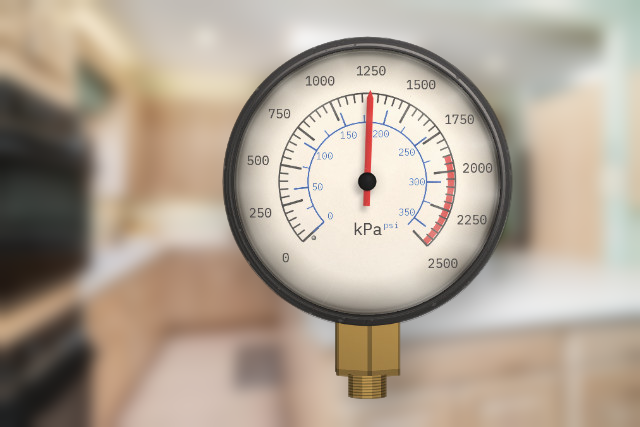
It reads value=1250 unit=kPa
